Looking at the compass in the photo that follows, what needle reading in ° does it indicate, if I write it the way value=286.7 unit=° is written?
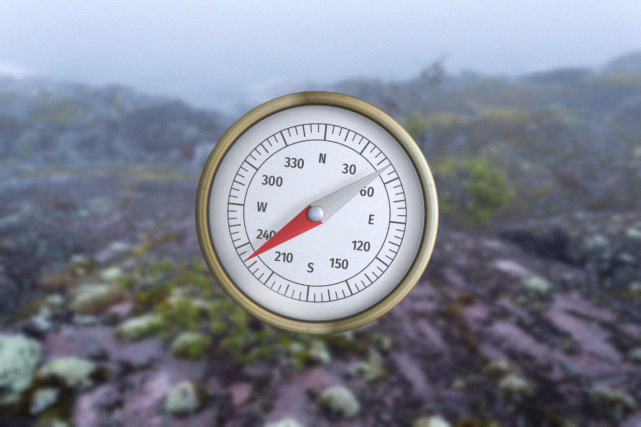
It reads value=230 unit=°
